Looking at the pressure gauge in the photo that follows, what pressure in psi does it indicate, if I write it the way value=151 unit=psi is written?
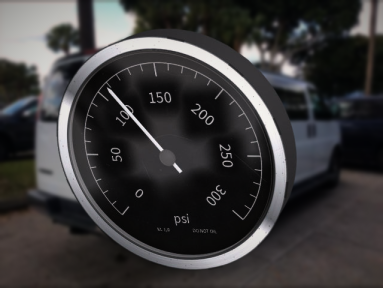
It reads value=110 unit=psi
